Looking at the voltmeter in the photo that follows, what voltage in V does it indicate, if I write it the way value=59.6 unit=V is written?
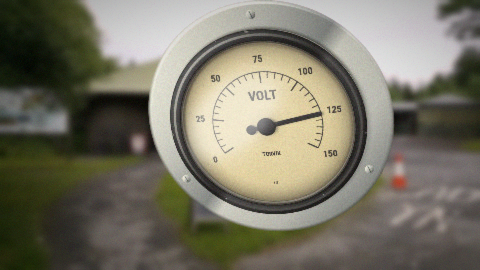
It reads value=125 unit=V
